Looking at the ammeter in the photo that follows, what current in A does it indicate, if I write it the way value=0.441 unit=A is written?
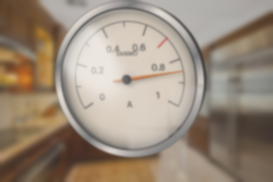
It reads value=0.85 unit=A
